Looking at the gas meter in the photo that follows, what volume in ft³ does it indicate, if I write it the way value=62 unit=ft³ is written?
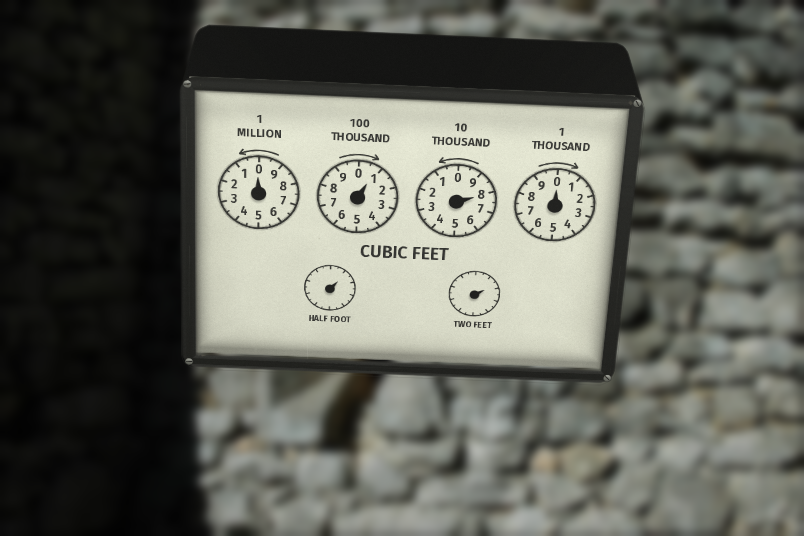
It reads value=8000 unit=ft³
